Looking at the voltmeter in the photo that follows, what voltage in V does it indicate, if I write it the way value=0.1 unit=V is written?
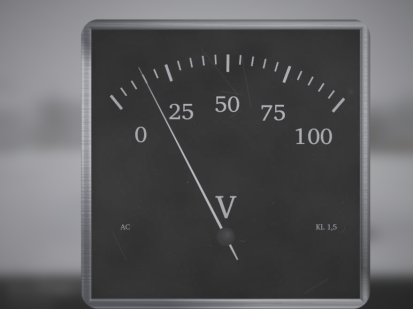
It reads value=15 unit=V
